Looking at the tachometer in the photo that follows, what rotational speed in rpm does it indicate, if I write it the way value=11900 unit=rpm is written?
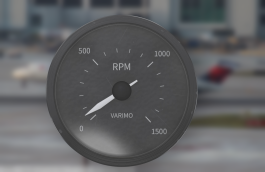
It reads value=50 unit=rpm
